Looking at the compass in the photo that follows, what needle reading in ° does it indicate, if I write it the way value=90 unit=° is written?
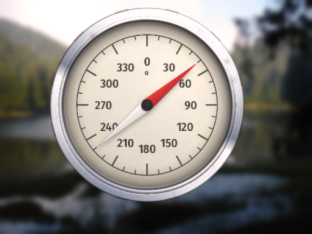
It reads value=50 unit=°
